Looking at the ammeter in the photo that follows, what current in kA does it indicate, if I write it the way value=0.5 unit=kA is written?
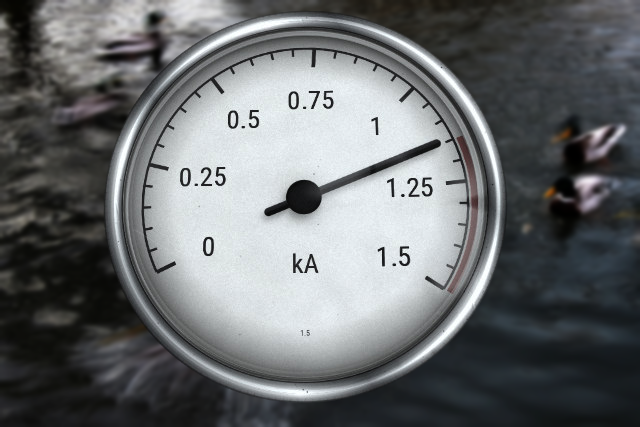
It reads value=1.15 unit=kA
